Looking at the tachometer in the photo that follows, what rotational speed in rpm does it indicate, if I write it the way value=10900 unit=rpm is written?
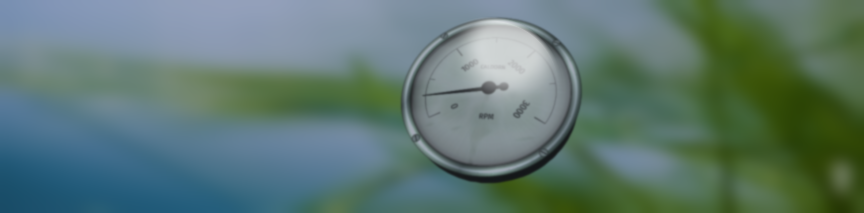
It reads value=250 unit=rpm
